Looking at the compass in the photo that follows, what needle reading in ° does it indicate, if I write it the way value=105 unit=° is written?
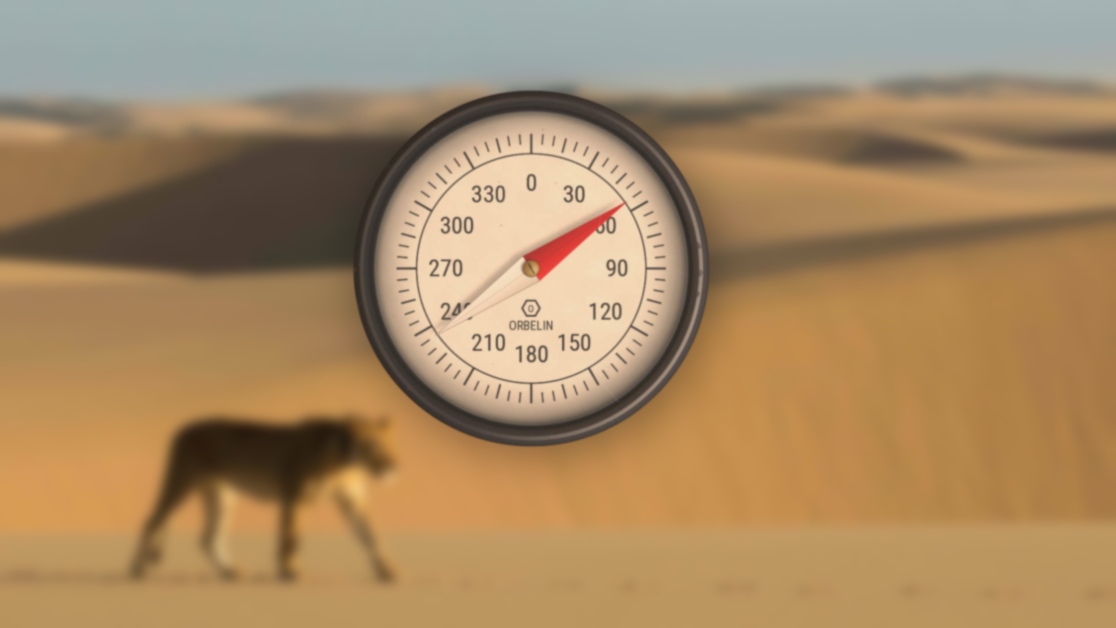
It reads value=55 unit=°
